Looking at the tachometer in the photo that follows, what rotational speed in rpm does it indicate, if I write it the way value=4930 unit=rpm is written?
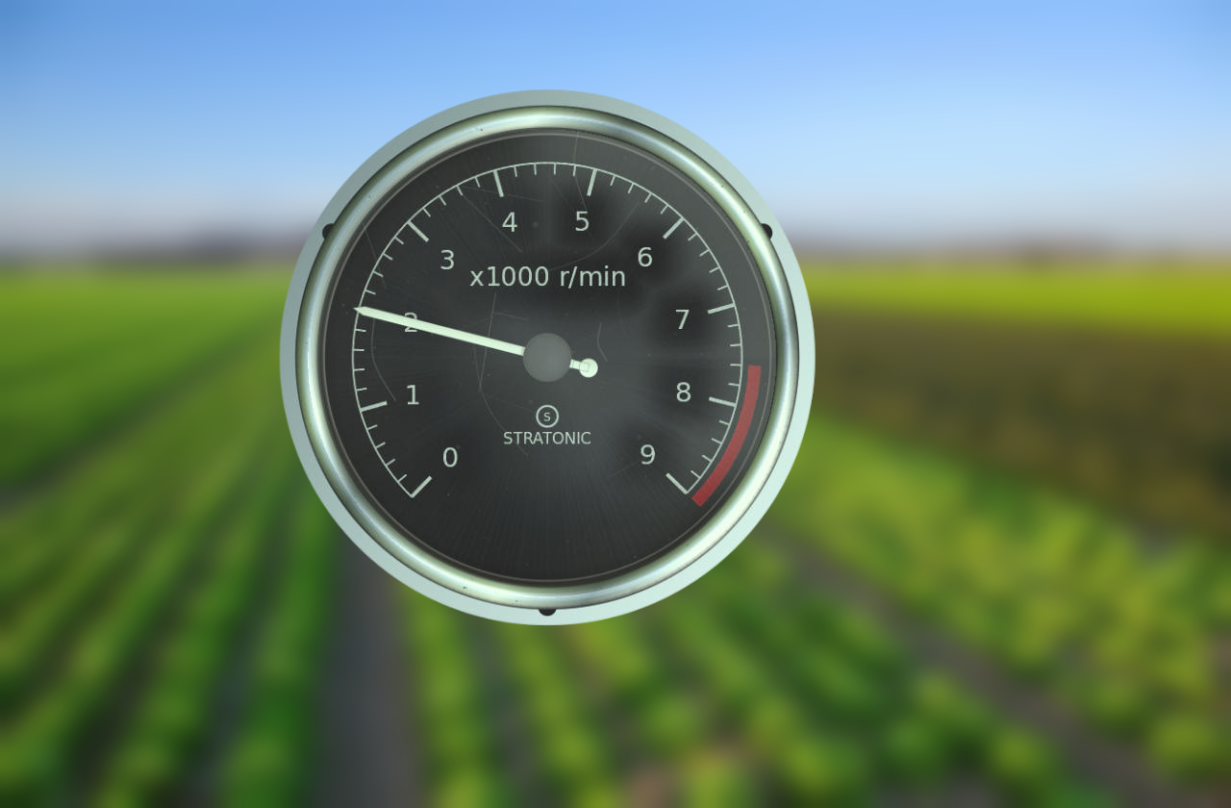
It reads value=2000 unit=rpm
